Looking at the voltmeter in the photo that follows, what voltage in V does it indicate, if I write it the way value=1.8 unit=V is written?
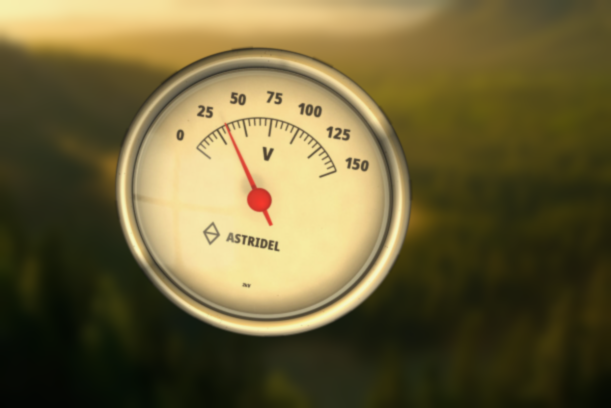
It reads value=35 unit=V
